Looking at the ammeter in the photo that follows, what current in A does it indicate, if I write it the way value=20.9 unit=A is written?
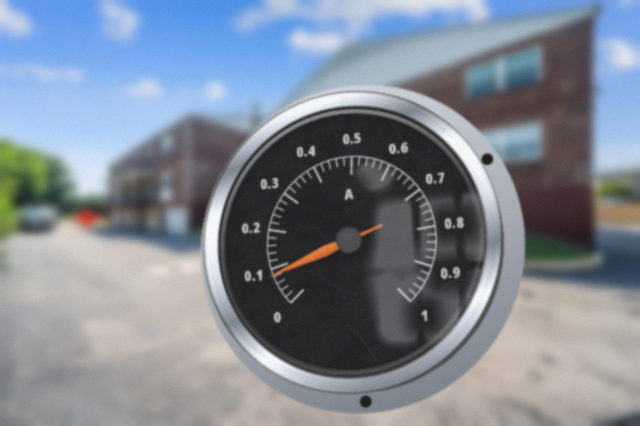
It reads value=0.08 unit=A
